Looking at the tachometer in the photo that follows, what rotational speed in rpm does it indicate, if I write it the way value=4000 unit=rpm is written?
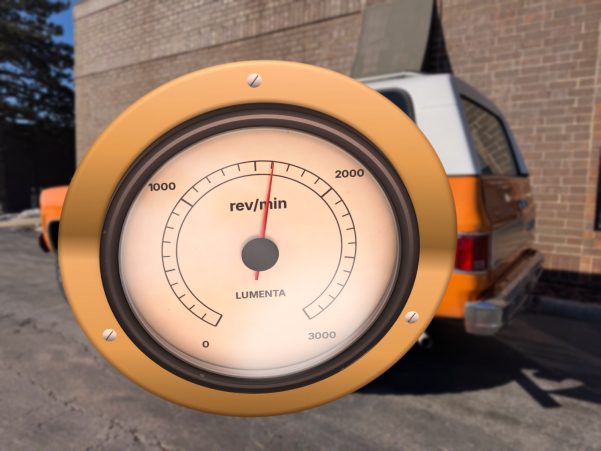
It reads value=1600 unit=rpm
